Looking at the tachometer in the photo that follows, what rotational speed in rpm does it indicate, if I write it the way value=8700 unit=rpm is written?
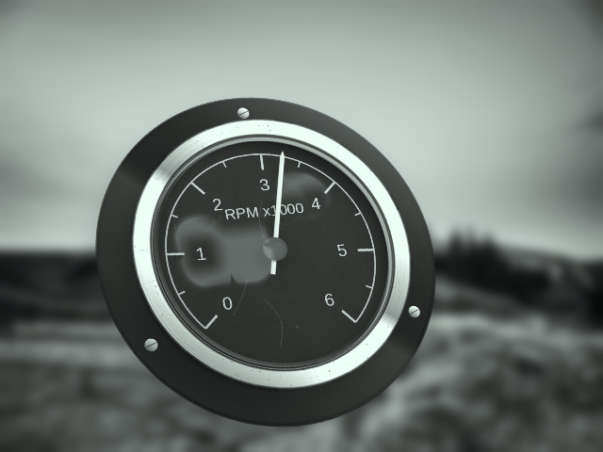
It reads value=3250 unit=rpm
